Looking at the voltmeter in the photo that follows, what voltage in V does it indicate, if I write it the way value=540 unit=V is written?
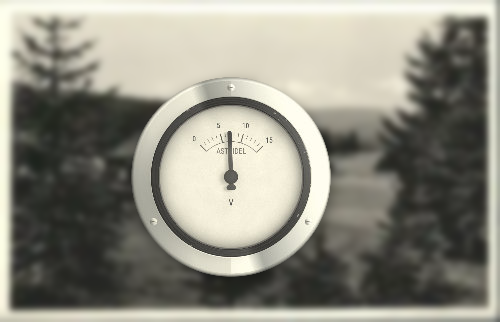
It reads value=7 unit=V
